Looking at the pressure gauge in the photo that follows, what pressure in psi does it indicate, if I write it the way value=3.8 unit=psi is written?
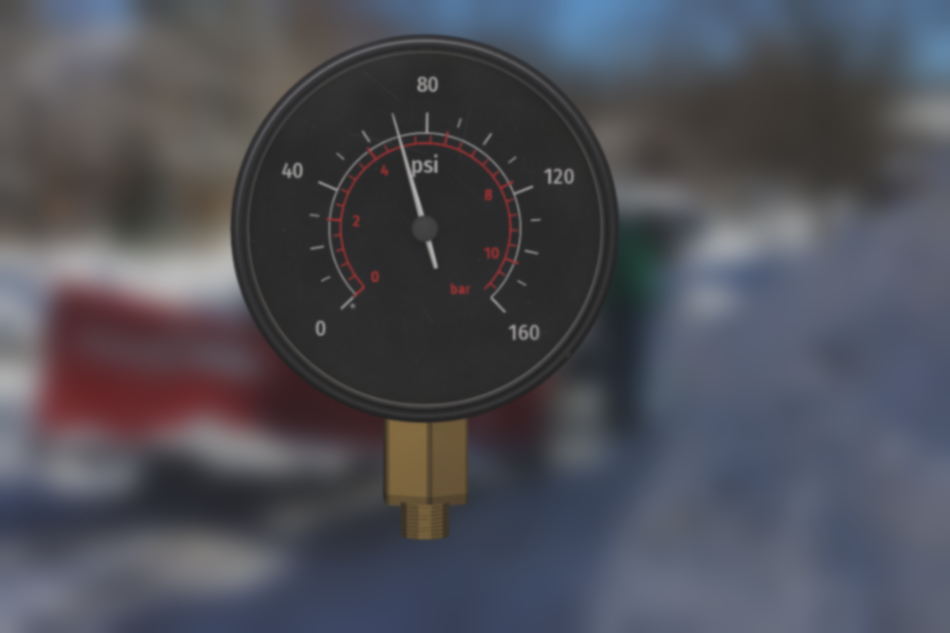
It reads value=70 unit=psi
